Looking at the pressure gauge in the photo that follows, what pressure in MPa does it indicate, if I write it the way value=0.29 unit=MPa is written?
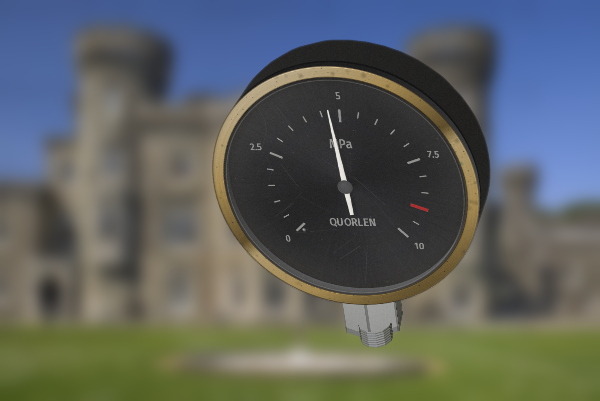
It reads value=4.75 unit=MPa
